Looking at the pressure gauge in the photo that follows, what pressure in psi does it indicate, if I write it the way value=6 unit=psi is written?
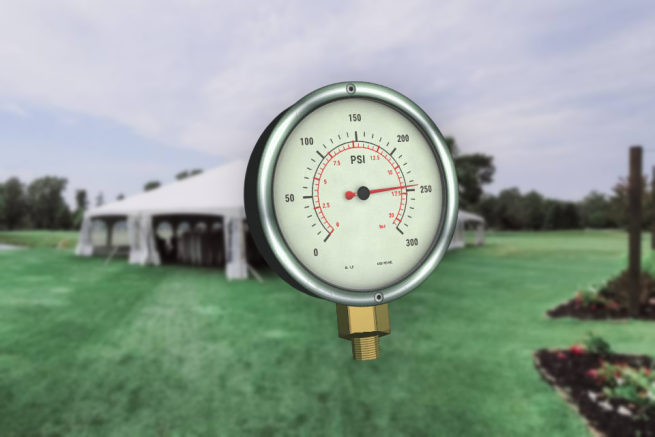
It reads value=245 unit=psi
